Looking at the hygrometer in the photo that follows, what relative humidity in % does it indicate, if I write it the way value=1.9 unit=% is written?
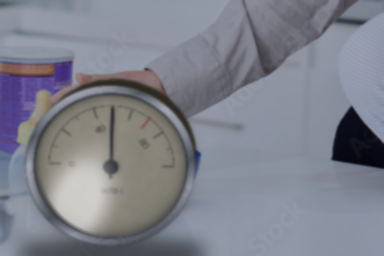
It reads value=50 unit=%
